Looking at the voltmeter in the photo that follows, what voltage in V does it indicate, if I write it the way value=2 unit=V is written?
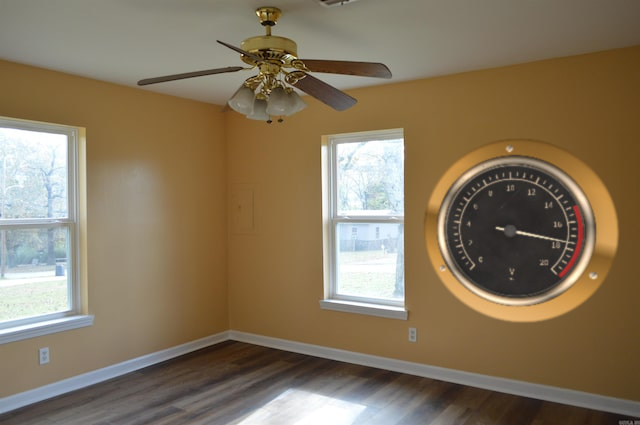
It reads value=17.5 unit=V
